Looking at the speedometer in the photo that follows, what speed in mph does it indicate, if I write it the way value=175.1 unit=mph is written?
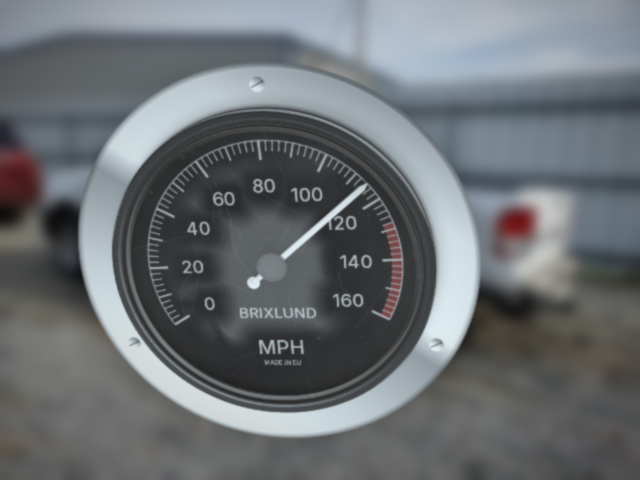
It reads value=114 unit=mph
